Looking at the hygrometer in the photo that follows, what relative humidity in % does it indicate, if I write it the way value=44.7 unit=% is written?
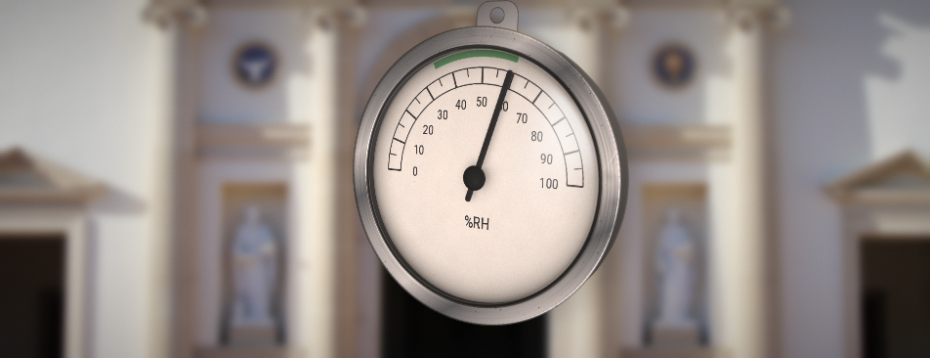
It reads value=60 unit=%
